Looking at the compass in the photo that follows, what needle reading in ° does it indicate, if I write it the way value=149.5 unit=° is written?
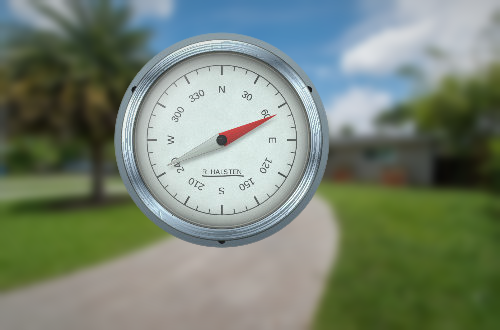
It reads value=65 unit=°
